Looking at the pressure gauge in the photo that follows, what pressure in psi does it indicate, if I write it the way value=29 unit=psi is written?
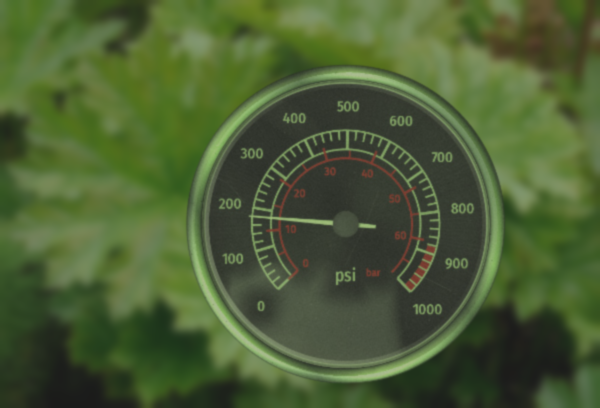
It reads value=180 unit=psi
